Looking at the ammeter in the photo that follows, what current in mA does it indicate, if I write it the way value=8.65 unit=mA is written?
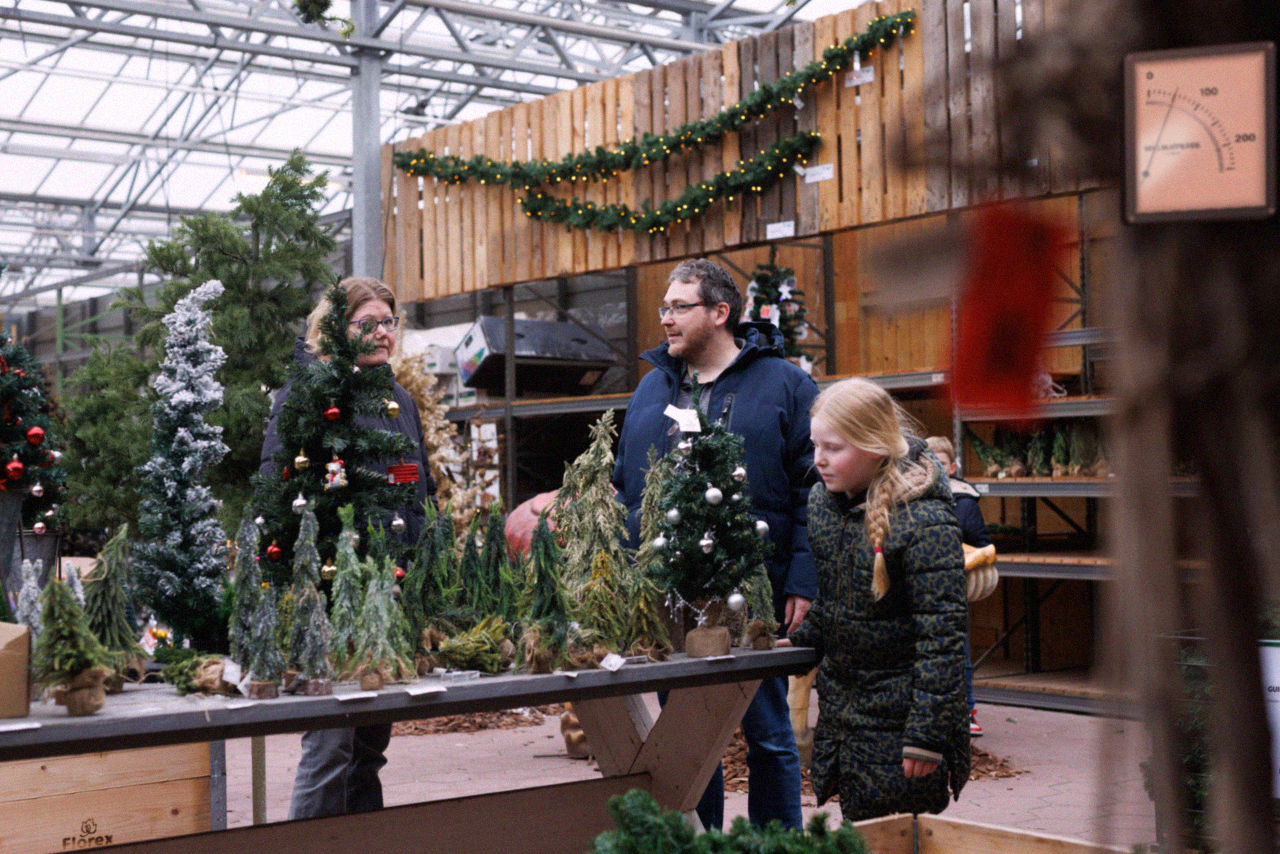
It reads value=50 unit=mA
